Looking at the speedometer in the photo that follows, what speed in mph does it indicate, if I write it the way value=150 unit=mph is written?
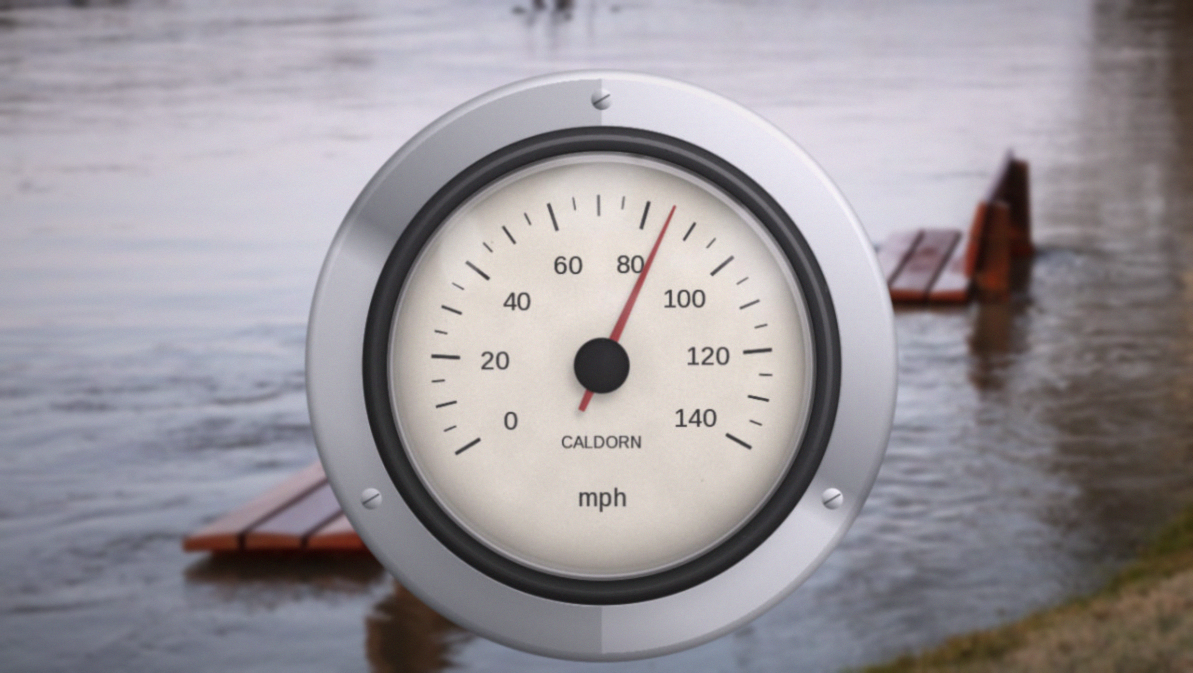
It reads value=85 unit=mph
